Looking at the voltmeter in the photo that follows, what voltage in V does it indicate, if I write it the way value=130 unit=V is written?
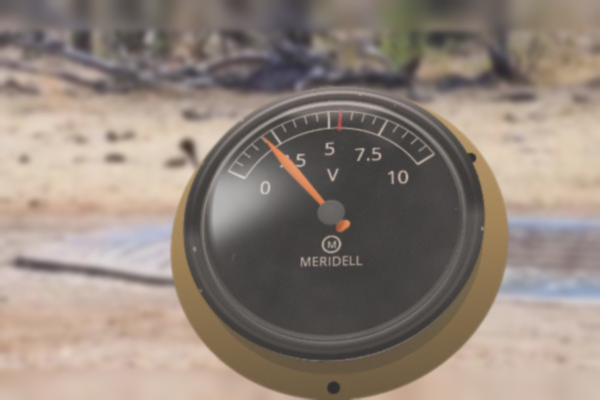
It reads value=2 unit=V
